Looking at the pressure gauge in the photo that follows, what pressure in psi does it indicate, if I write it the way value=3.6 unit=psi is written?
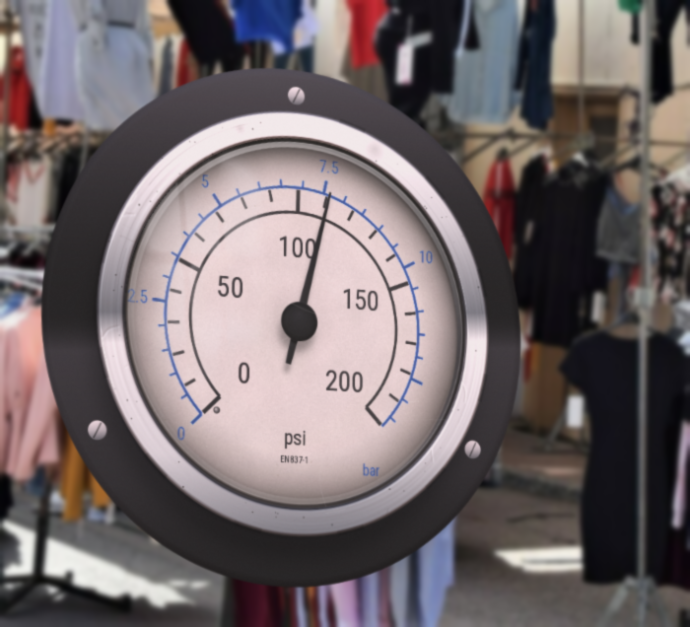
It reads value=110 unit=psi
